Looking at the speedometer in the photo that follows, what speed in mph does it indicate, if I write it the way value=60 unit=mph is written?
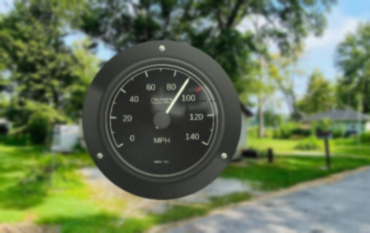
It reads value=90 unit=mph
